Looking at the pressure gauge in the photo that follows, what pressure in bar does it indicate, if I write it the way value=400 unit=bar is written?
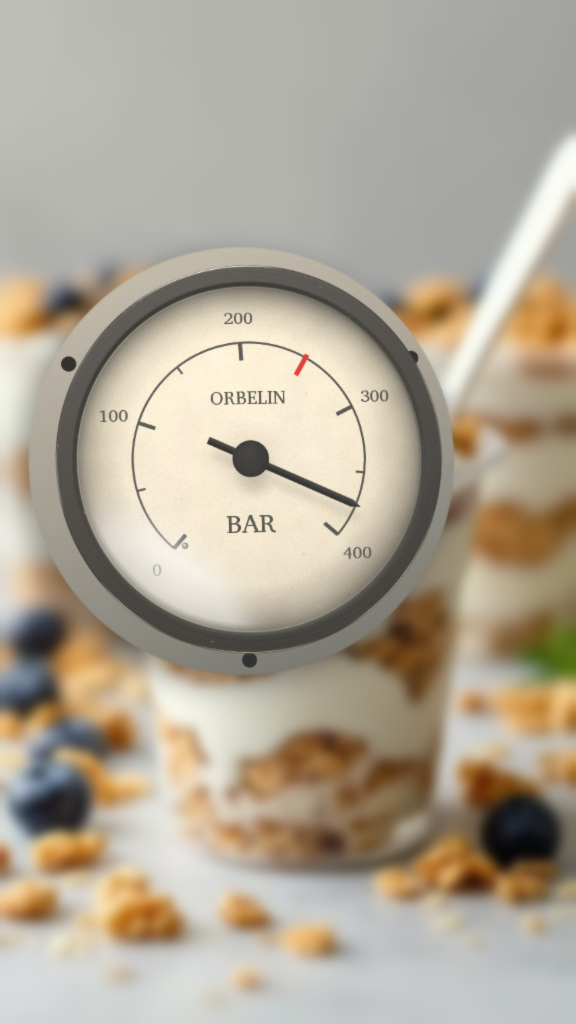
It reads value=375 unit=bar
